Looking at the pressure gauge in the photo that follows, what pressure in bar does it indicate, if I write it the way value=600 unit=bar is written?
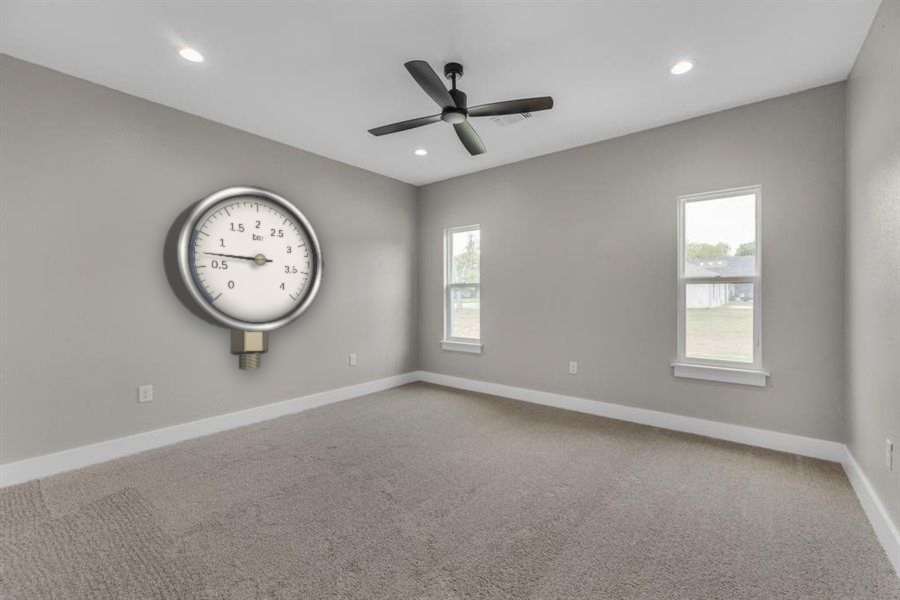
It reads value=0.7 unit=bar
